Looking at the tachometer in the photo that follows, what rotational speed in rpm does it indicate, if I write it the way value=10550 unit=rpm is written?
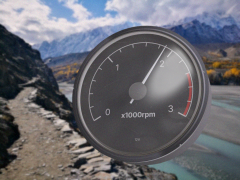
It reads value=1900 unit=rpm
